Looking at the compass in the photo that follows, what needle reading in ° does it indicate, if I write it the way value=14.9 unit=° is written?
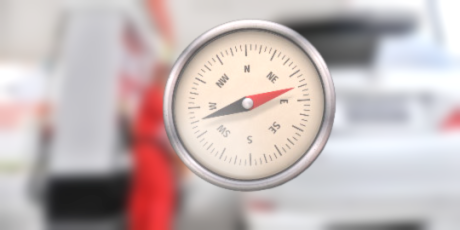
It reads value=75 unit=°
